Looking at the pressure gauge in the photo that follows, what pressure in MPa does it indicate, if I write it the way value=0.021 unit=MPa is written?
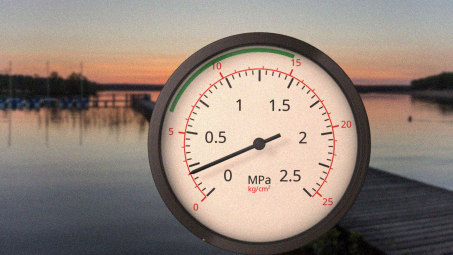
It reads value=0.2 unit=MPa
